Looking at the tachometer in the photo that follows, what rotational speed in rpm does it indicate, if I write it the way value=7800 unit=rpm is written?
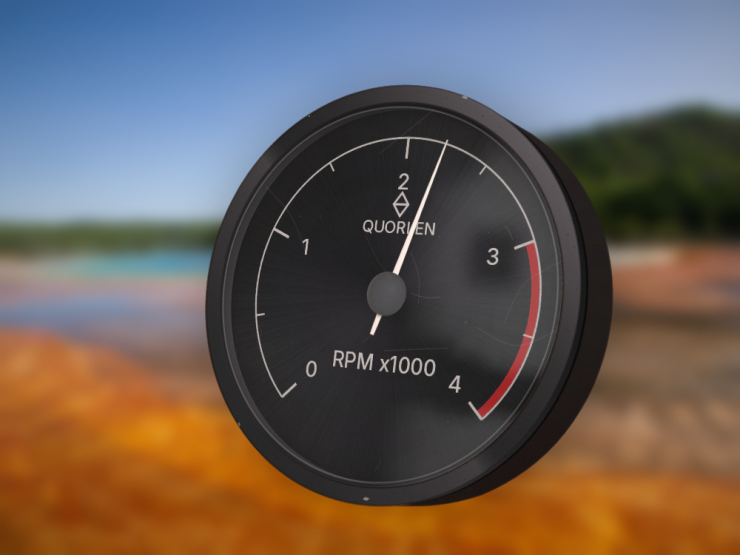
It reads value=2250 unit=rpm
